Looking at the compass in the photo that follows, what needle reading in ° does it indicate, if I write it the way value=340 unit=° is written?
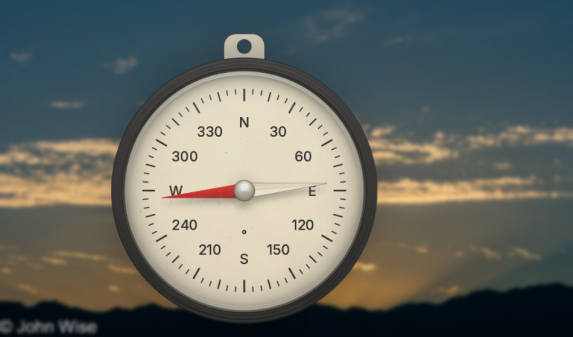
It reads value=265 unit=°
